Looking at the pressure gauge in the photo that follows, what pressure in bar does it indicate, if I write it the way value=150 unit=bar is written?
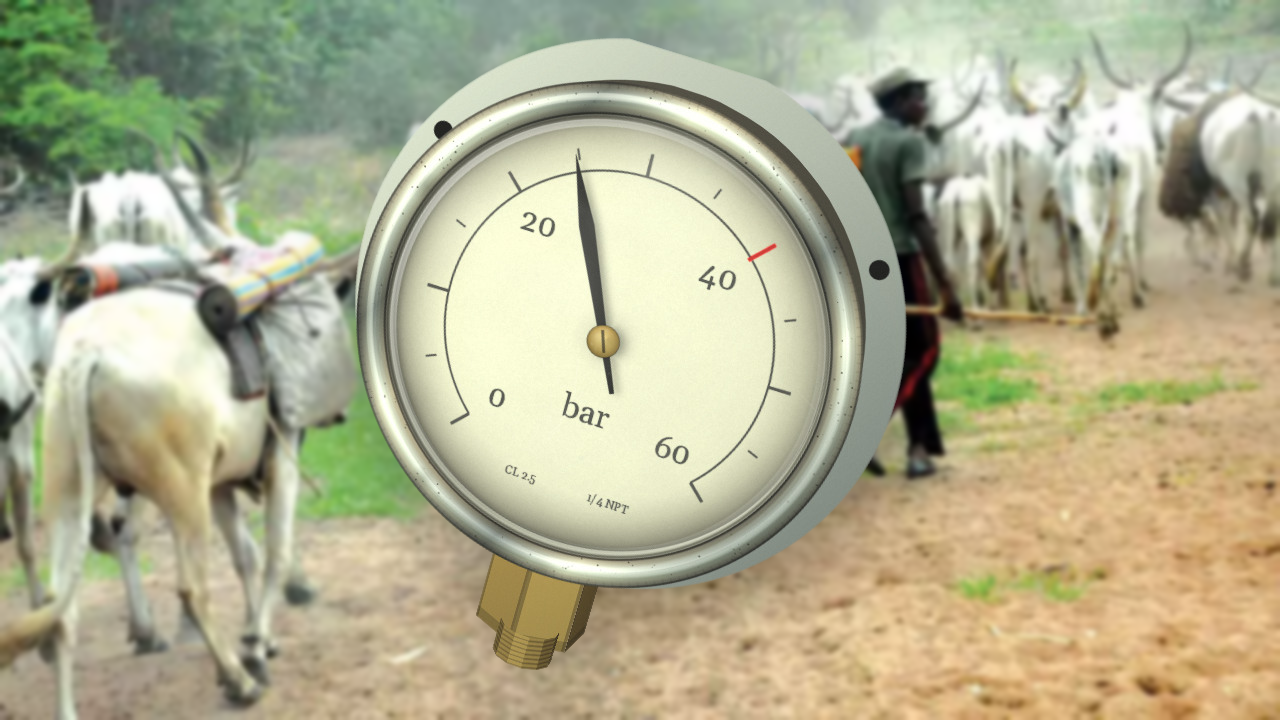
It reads value=25 unit=bar
